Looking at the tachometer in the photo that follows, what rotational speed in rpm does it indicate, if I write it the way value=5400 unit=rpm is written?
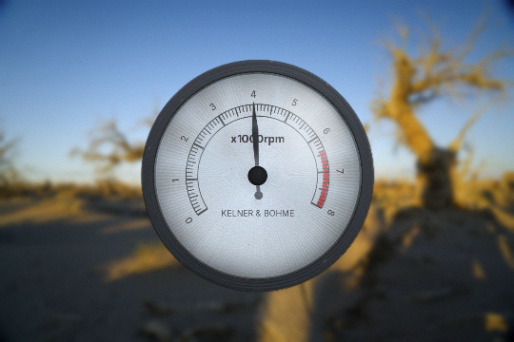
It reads value=4000 unit=rpm
